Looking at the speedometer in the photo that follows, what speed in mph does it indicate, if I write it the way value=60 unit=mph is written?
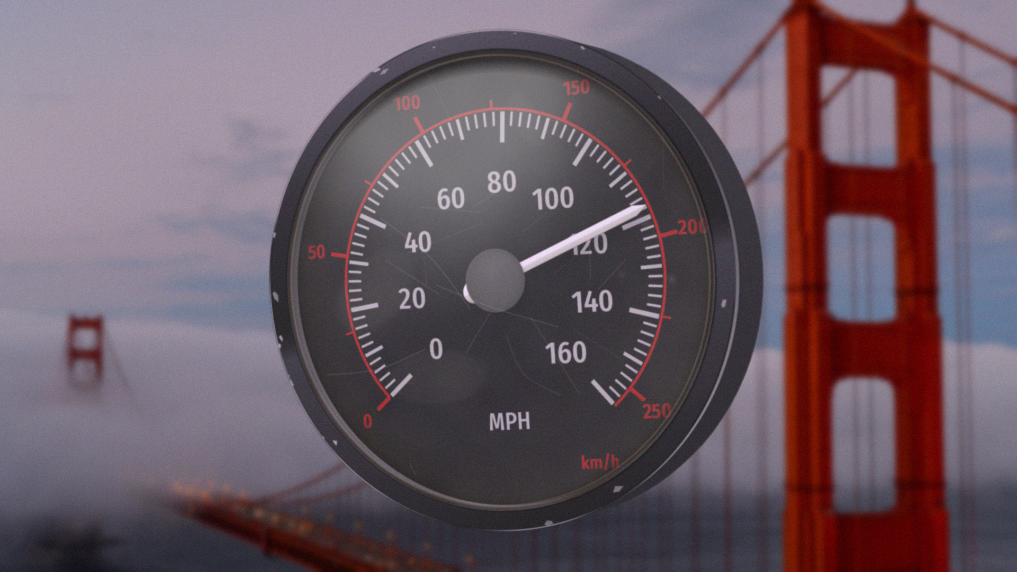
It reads value=118 unit=mph
